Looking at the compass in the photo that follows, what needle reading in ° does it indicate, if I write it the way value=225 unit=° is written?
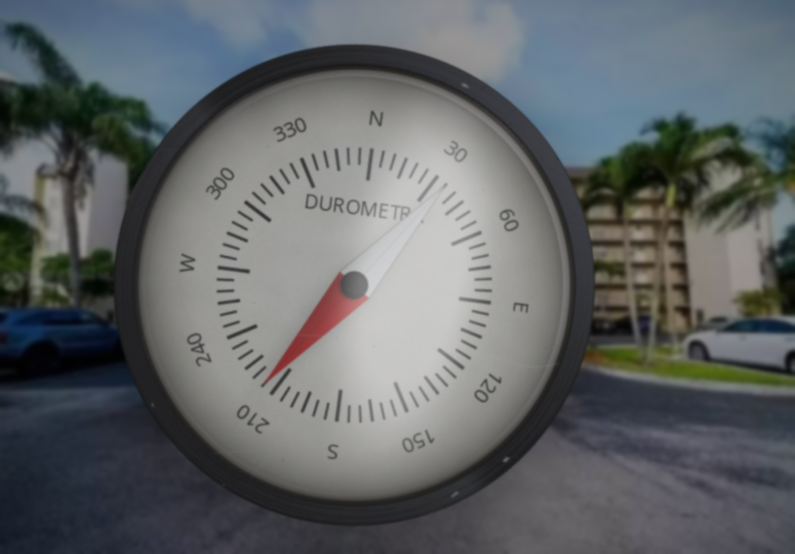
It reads value=215 unit=°
